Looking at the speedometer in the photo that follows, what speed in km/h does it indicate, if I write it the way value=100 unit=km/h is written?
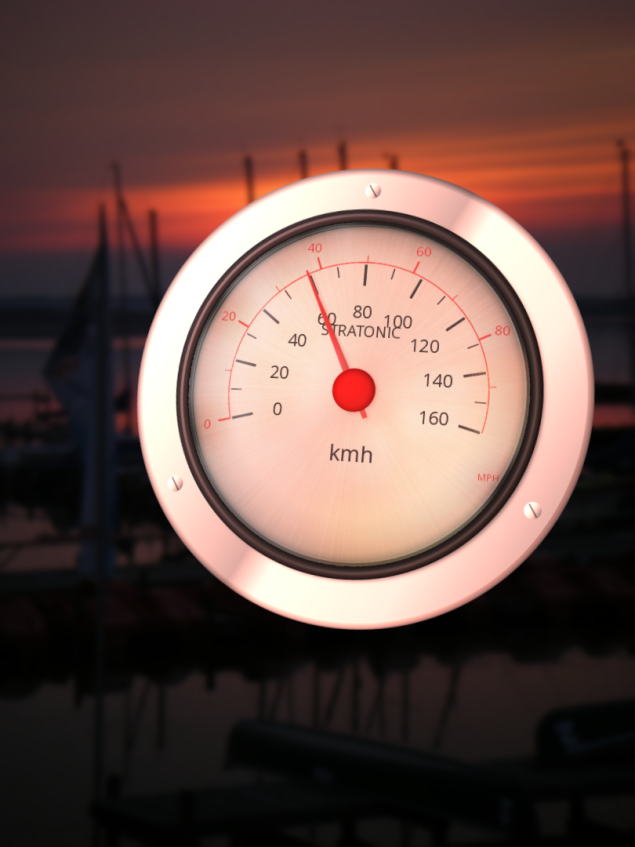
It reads value=60 unit=km/h
